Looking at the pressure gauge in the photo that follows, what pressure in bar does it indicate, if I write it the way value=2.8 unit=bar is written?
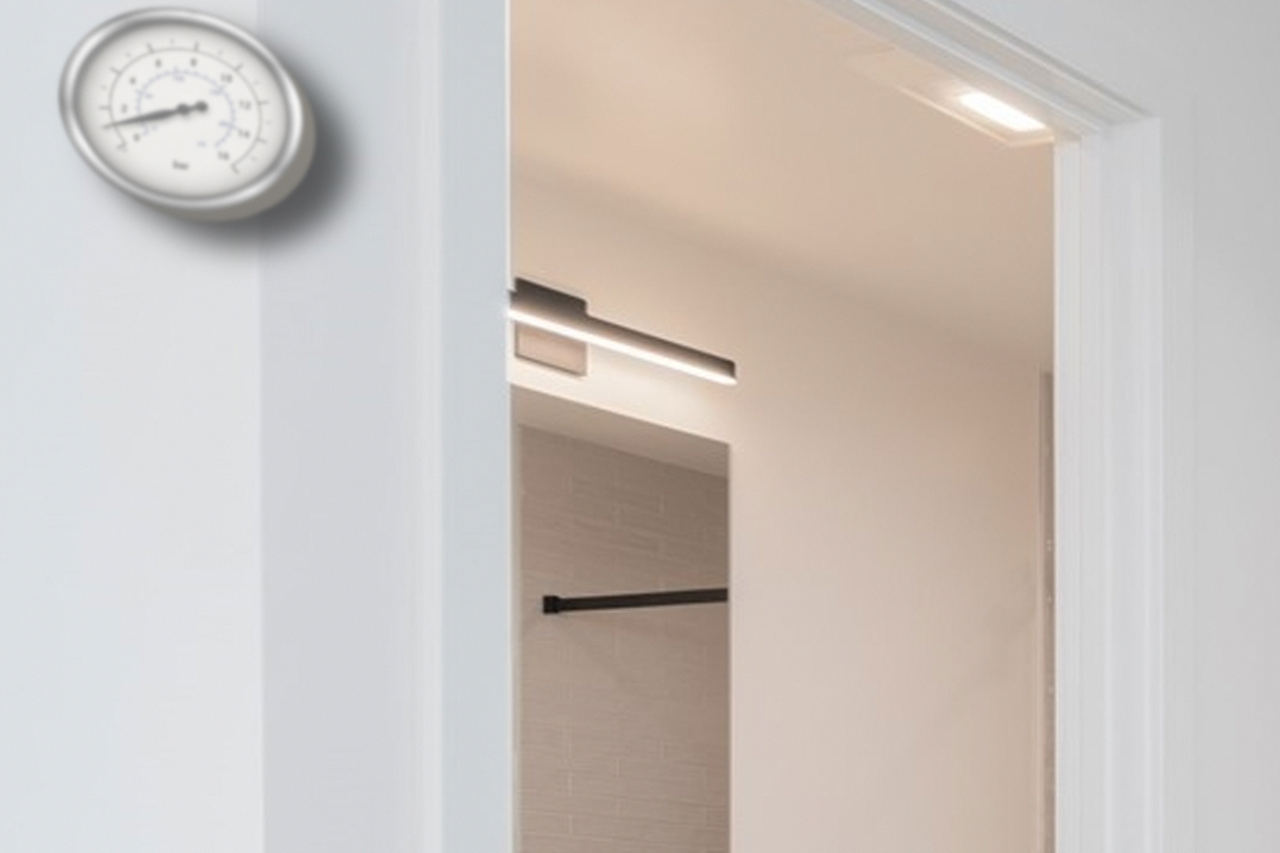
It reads value=1 unit=bar
